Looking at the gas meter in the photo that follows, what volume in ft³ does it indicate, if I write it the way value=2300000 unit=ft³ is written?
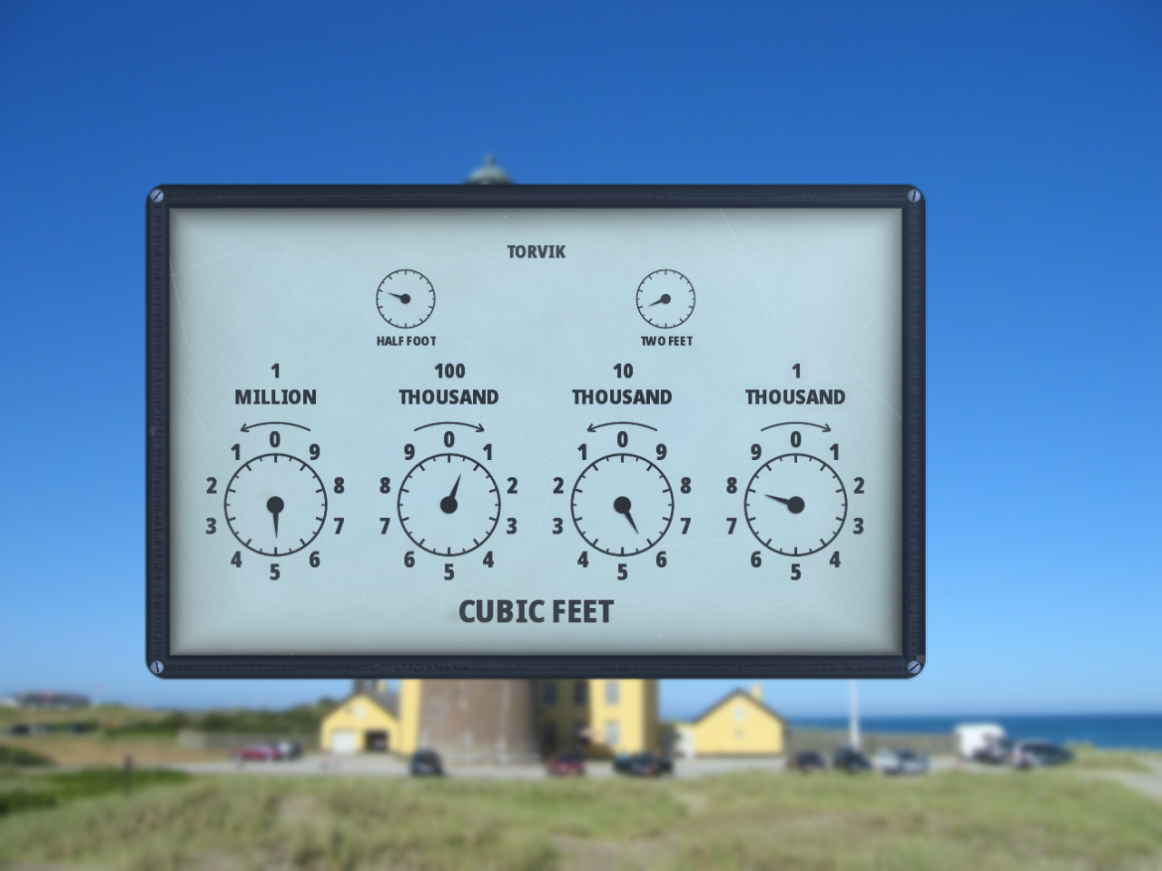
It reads value=505800 unit=ft³
